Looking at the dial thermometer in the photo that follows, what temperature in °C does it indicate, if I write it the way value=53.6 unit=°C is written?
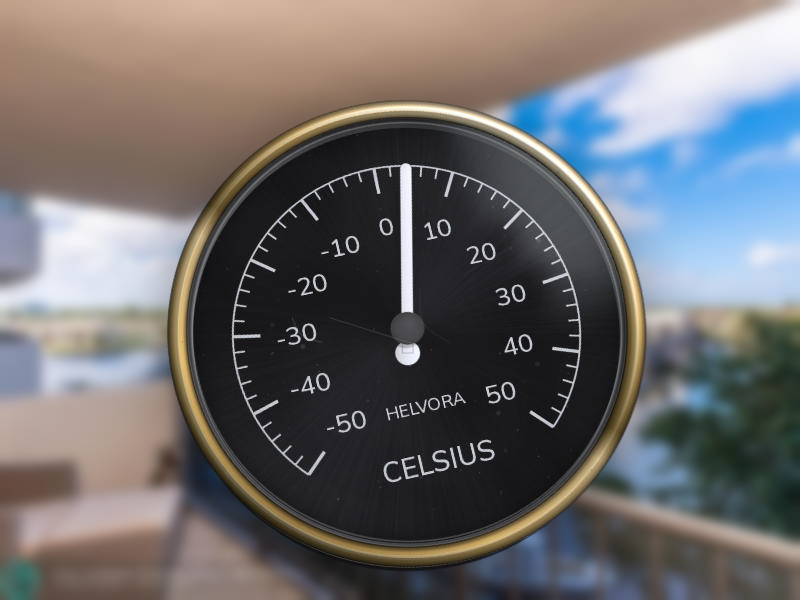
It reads value=4 unit=°C
